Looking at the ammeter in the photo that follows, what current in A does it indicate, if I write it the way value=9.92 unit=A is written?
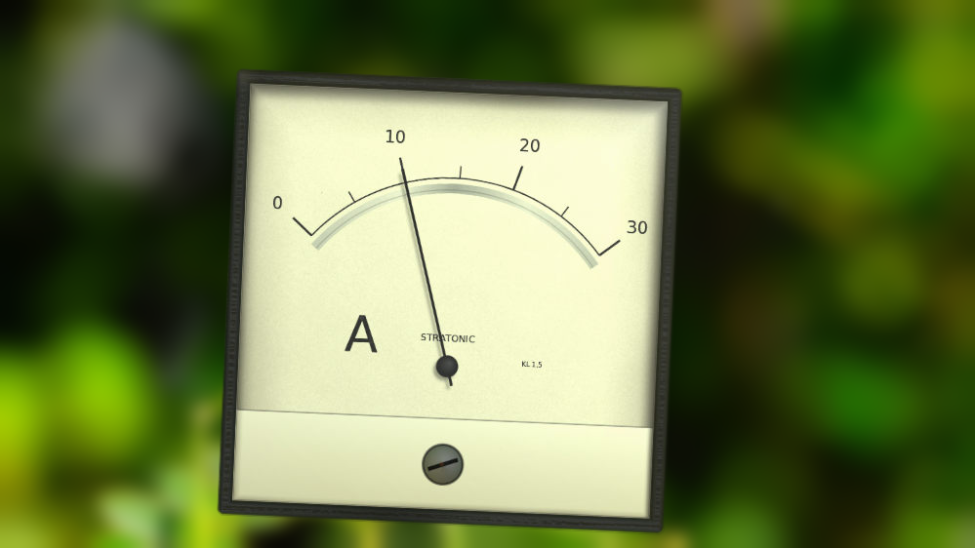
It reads value=10 unit=A
